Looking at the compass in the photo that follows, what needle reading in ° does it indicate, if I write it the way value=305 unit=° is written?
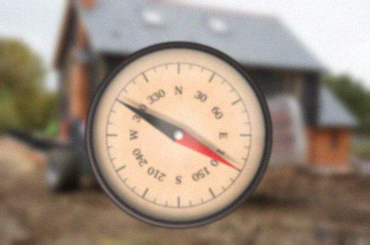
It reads value=120 unit=°
